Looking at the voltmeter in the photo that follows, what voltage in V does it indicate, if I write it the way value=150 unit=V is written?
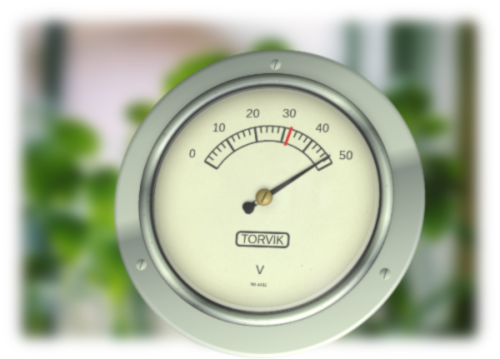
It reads value=48 unit=V
